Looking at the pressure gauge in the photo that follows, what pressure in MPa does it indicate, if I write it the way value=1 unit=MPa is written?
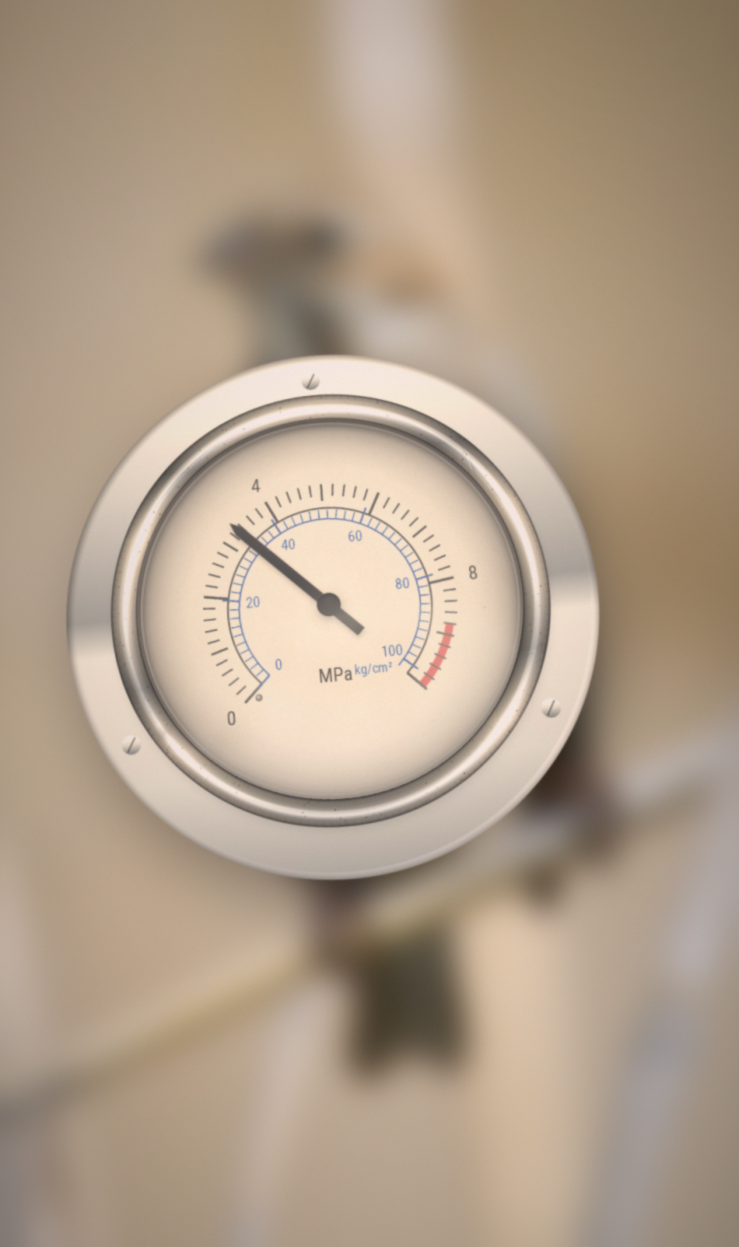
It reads value=3.3 unit=MPa
